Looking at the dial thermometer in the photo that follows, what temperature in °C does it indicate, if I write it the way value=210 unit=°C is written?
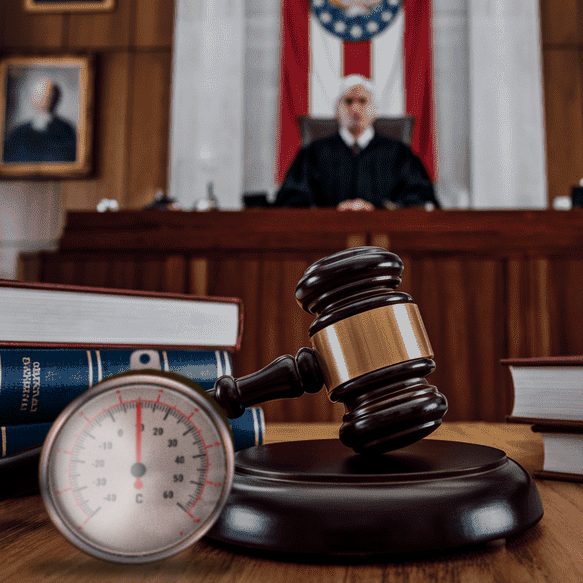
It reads value=10 unit=°C
